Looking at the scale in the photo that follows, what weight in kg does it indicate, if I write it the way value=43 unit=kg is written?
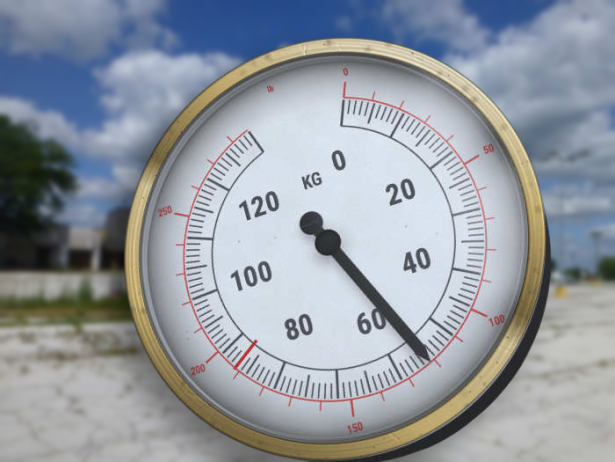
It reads value=55 unit=kg
